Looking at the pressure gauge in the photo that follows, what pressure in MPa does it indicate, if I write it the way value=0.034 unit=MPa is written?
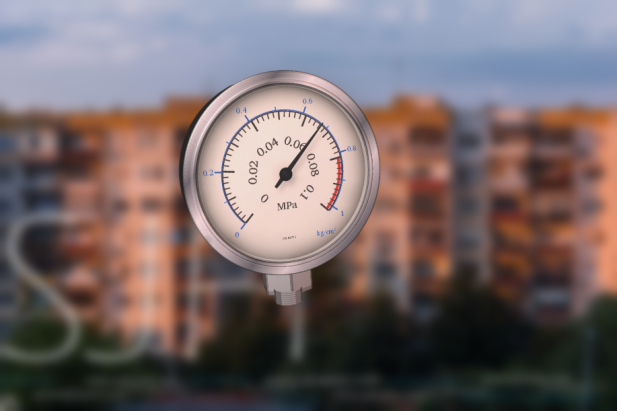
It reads value=0.066 unit=MPa
